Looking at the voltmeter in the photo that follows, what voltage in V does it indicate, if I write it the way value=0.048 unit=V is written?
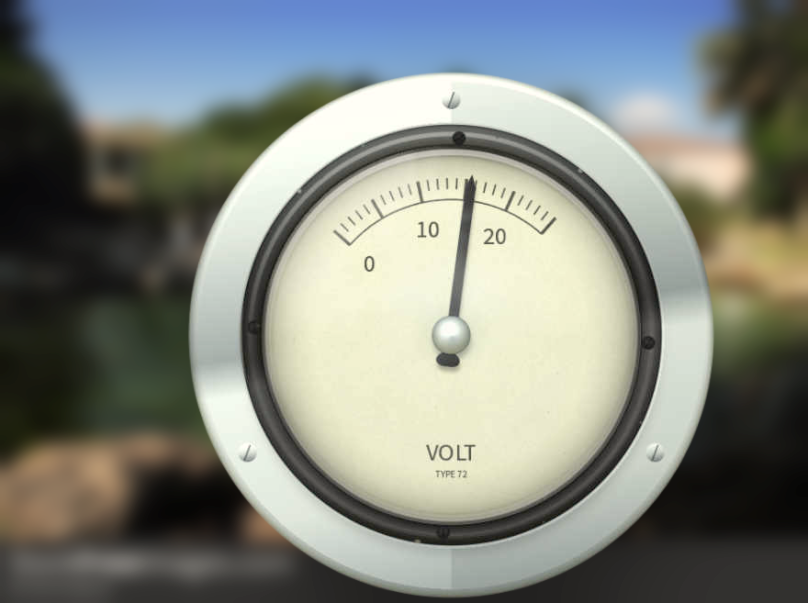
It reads value=15.5 unit=V
